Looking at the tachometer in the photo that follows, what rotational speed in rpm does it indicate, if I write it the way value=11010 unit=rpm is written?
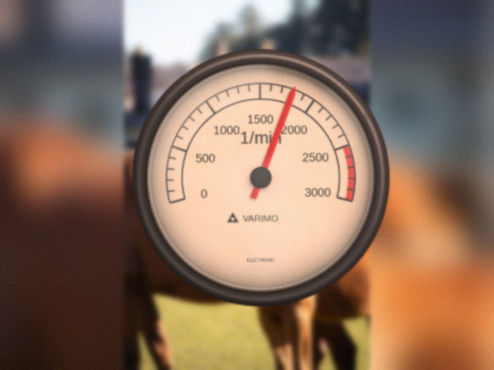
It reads value=1800 unit=rpm
